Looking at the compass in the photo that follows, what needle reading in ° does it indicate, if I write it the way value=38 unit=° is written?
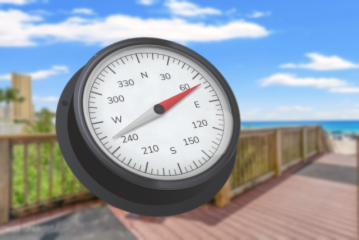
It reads value=70 unit=°
